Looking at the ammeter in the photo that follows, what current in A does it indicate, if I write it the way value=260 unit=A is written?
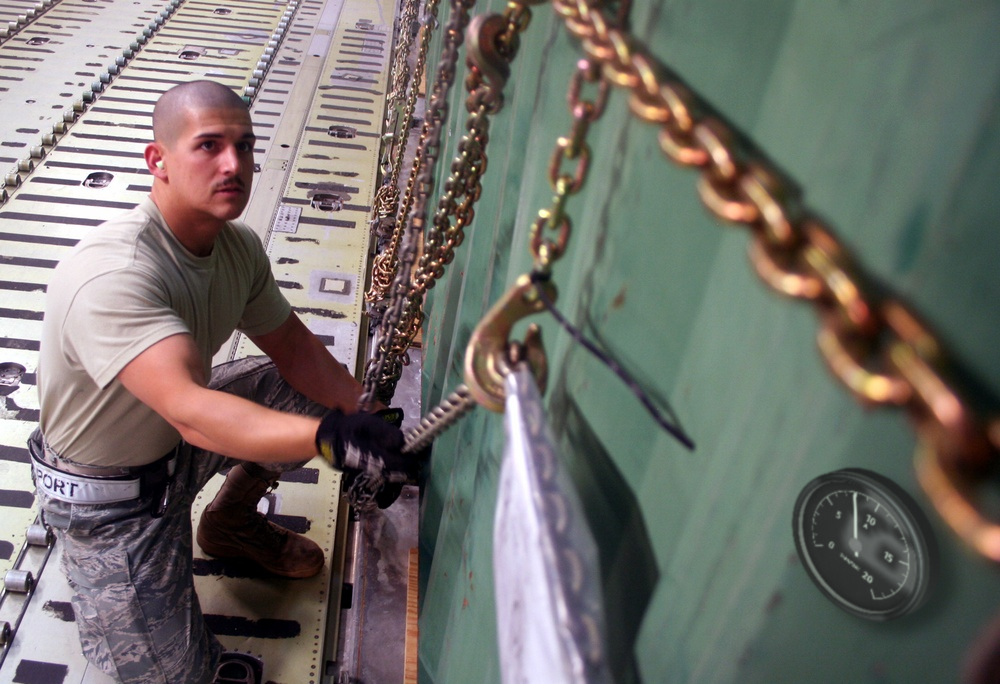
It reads value=8 unit=A
